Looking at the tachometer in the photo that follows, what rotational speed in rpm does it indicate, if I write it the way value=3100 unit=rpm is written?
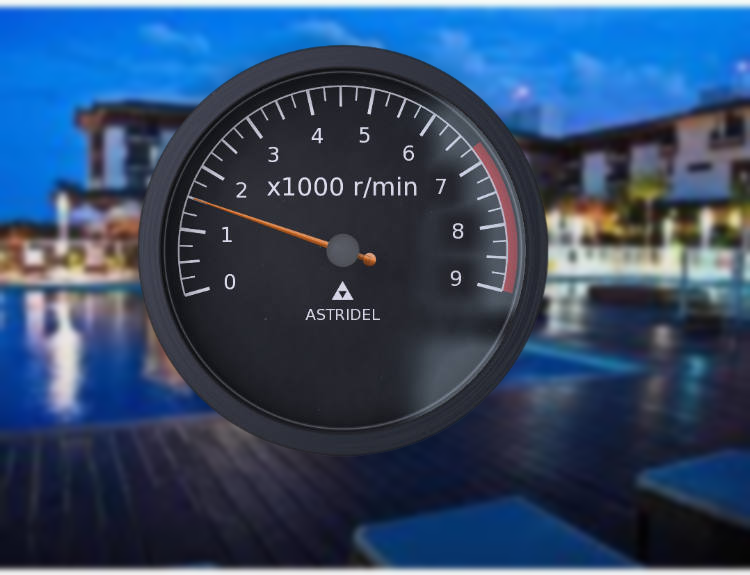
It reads value=1500 unit=rpm
